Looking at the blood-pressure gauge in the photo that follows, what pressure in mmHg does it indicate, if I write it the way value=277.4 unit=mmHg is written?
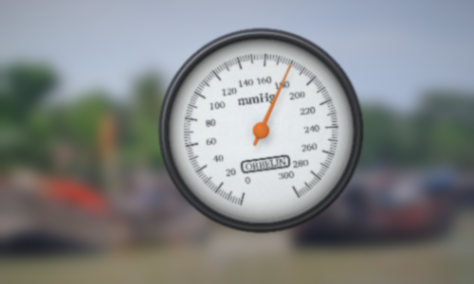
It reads value=180 unit=mmHg
